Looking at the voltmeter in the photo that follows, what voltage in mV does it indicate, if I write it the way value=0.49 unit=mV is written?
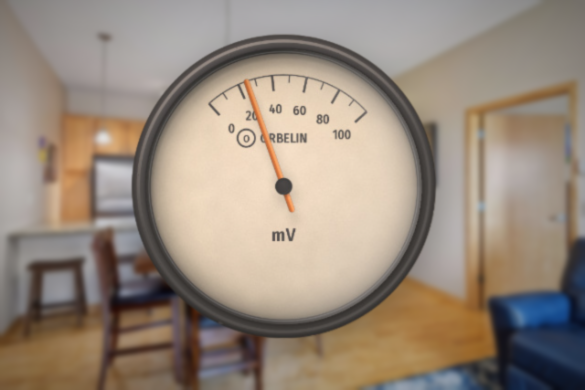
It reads value=25 unit=mV
